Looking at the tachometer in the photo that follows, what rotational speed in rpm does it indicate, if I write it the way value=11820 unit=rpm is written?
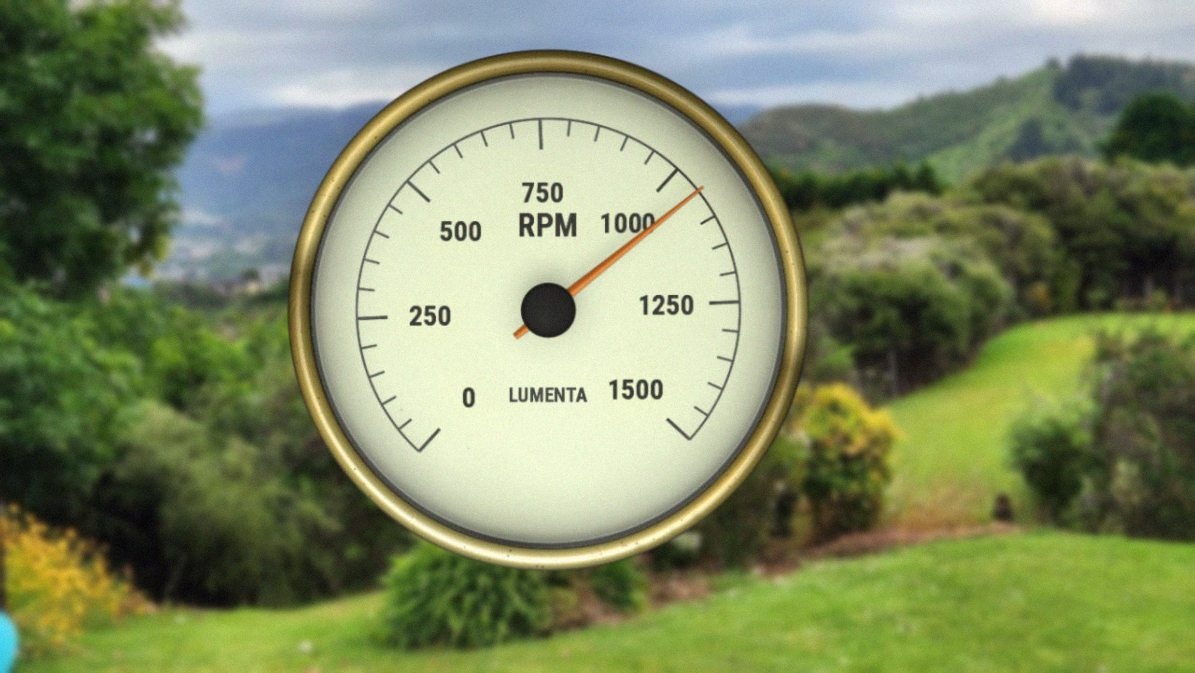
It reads value=1050 unit=rpm
